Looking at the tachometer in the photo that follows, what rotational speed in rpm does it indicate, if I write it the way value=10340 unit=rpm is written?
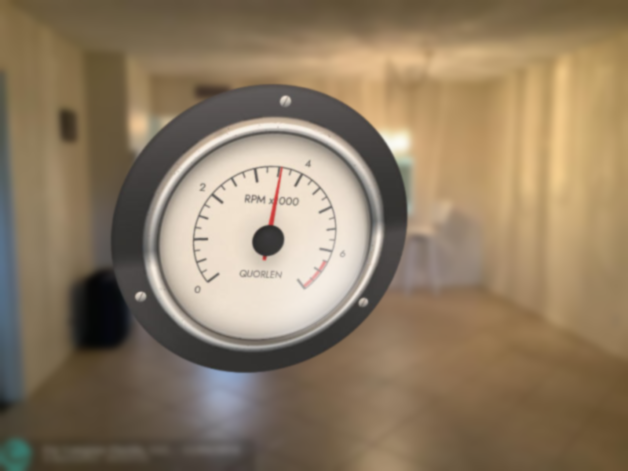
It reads value=3500 unit=rpm
